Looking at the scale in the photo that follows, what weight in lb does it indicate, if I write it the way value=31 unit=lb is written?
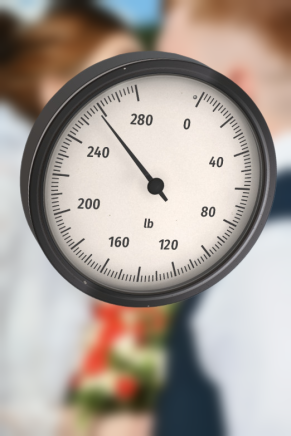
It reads value=258 unit=lb
